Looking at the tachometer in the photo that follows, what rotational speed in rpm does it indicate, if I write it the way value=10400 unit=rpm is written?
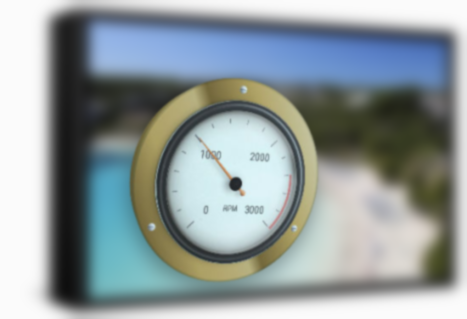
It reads value=1000 unit=rpm
